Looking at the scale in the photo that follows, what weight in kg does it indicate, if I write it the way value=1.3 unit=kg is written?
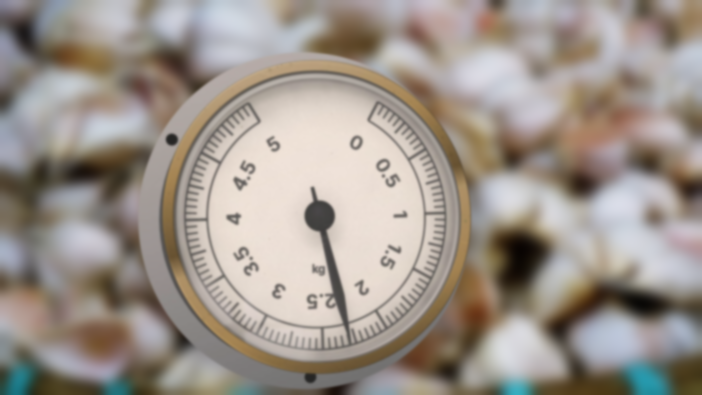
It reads value=2.3 unit=kg
